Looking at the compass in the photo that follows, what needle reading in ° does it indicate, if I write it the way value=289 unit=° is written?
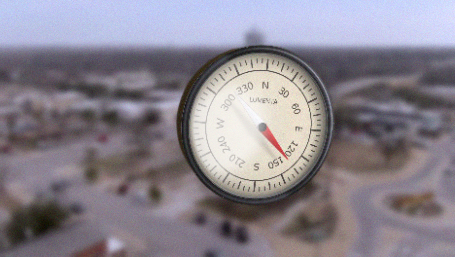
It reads value=135 unit=°
